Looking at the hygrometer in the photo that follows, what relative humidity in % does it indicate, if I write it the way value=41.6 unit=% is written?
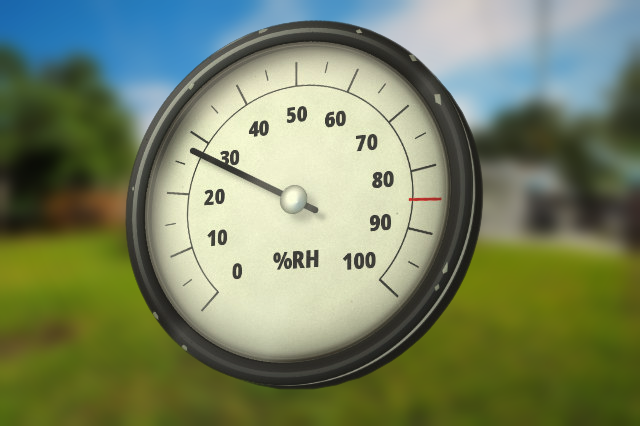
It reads value=27.5 unit=%
